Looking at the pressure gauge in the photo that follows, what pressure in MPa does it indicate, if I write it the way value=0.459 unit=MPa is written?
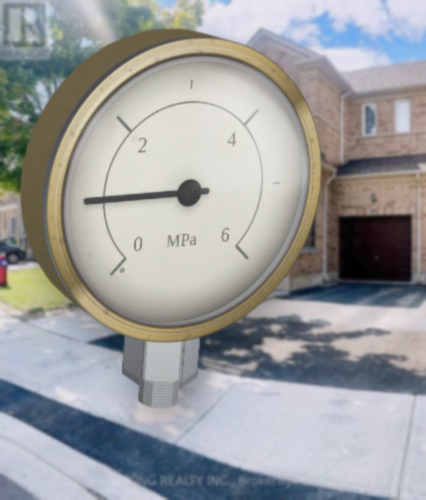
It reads value=1 unit=MPa
